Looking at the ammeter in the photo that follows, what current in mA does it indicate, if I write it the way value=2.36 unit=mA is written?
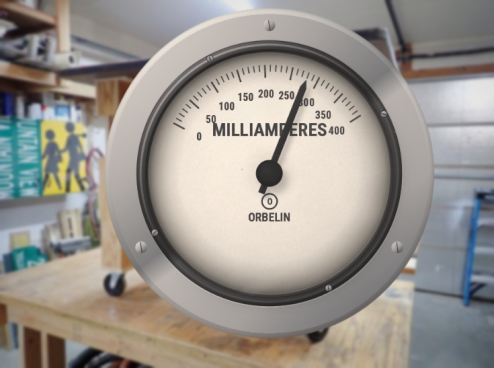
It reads value=280 unit=mA
